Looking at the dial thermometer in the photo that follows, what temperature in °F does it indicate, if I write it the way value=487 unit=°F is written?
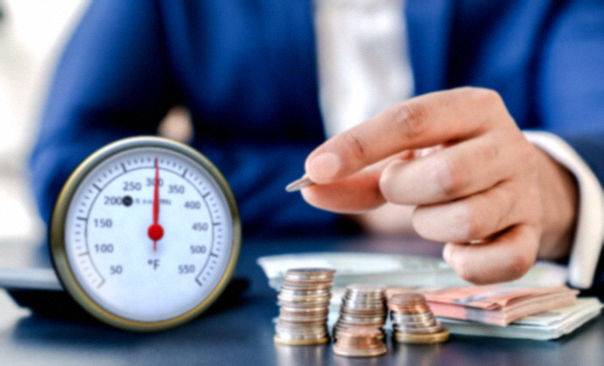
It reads value=300 unit=°F
